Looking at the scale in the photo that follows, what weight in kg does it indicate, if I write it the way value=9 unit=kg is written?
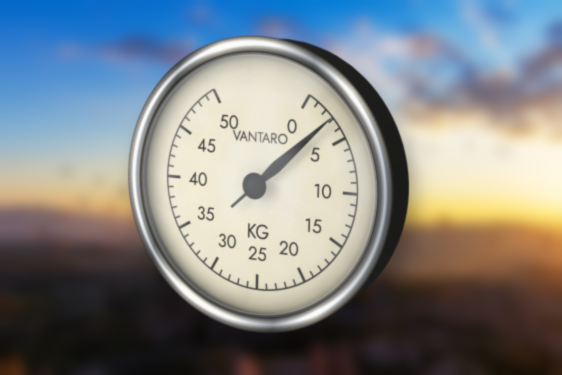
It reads value=3 unit=kg
